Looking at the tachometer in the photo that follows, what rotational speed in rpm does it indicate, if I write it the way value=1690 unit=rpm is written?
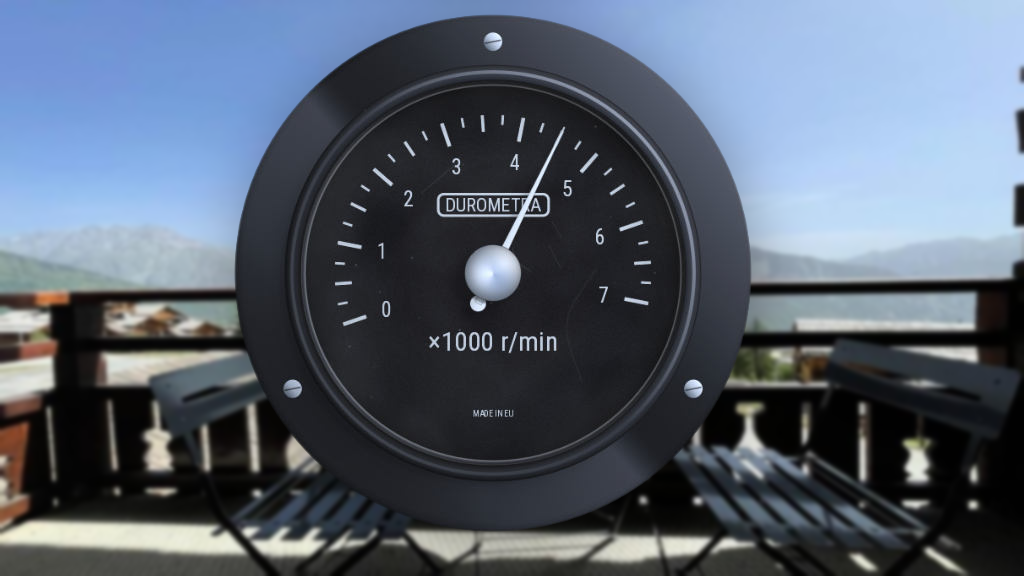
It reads value=4500 unit=rpm
